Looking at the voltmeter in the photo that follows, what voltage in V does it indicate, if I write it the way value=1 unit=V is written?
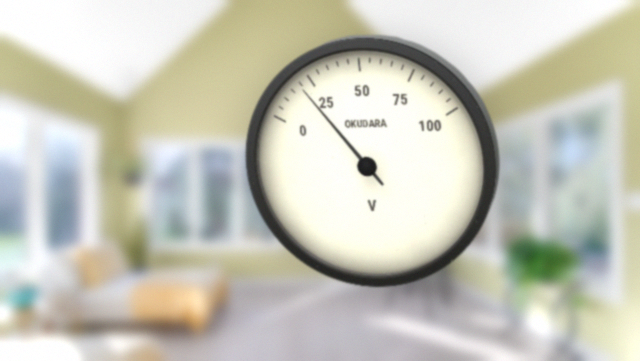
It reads value=20 unit=V
